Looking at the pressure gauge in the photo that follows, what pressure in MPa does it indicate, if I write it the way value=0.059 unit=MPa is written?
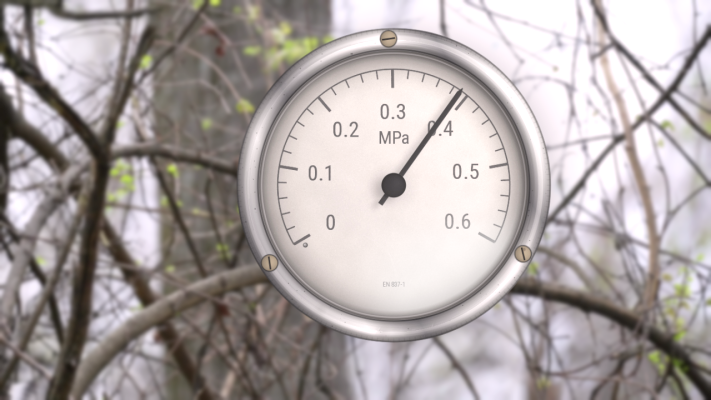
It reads value=0.39 unit=MPa
